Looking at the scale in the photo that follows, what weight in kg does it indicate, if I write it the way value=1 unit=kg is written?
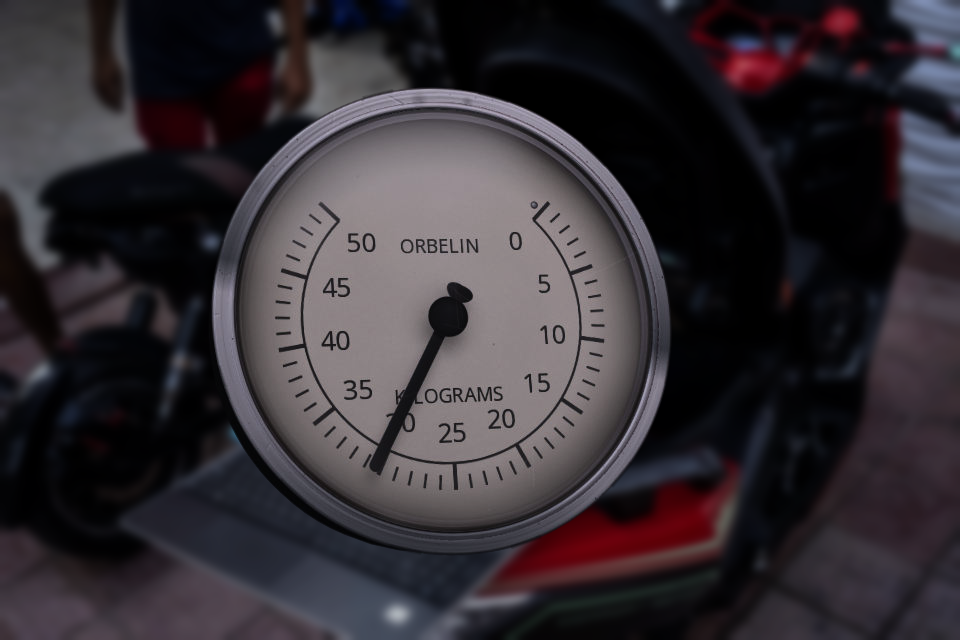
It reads value=30.5 unit=kg
